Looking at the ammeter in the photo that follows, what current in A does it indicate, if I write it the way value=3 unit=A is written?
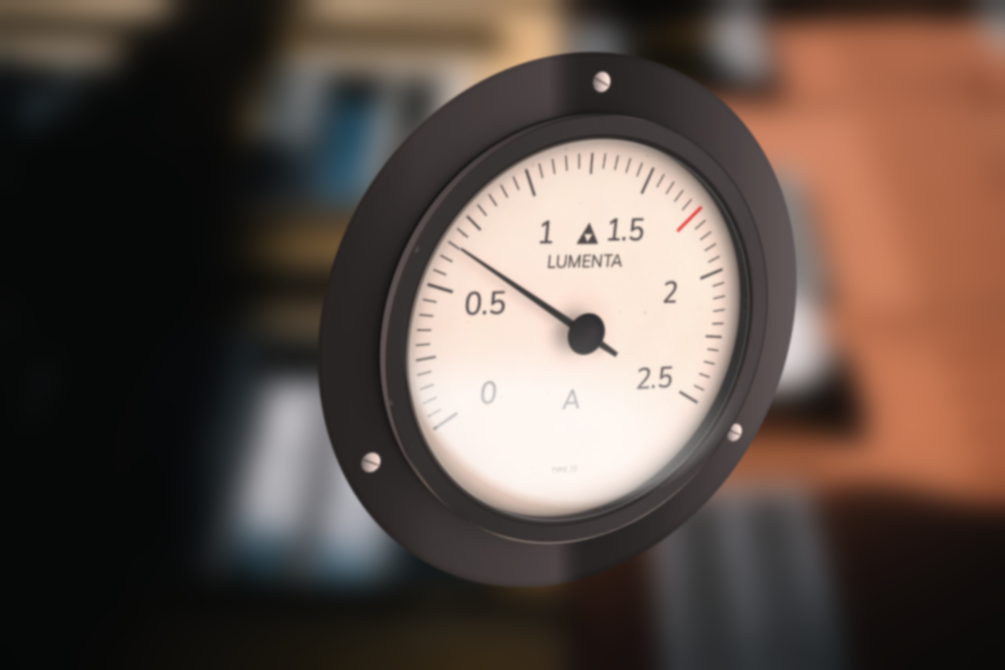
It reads value=0.65 unit=A
